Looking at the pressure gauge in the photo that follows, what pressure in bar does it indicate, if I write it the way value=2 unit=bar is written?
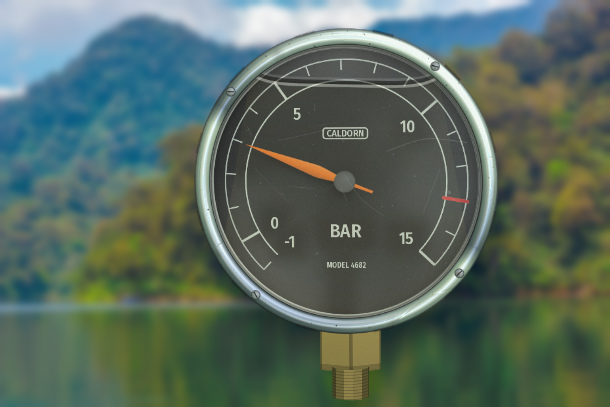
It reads value=3 unit=bar
